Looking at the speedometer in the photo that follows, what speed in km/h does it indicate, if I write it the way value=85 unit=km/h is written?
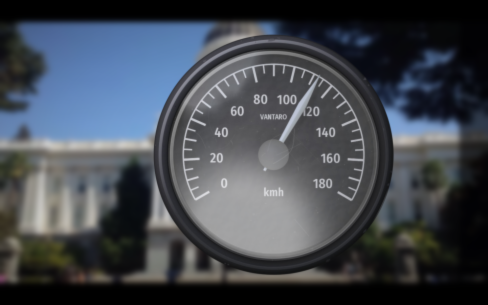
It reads value=112.5 unit=km/h
